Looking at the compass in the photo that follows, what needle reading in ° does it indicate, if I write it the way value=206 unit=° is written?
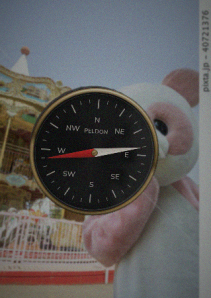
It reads value=260 unit=°
